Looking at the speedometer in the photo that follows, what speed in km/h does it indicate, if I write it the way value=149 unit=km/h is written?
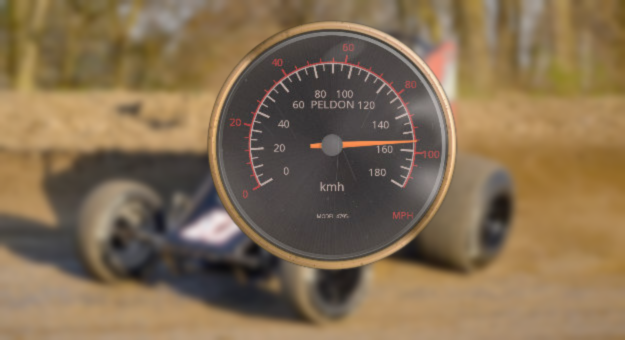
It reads value=155 unit=km/h
